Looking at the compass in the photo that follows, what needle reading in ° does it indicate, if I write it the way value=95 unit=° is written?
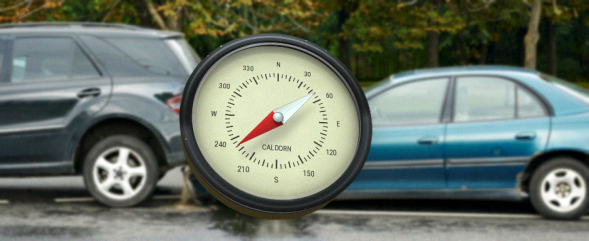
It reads value=230 unit=°
